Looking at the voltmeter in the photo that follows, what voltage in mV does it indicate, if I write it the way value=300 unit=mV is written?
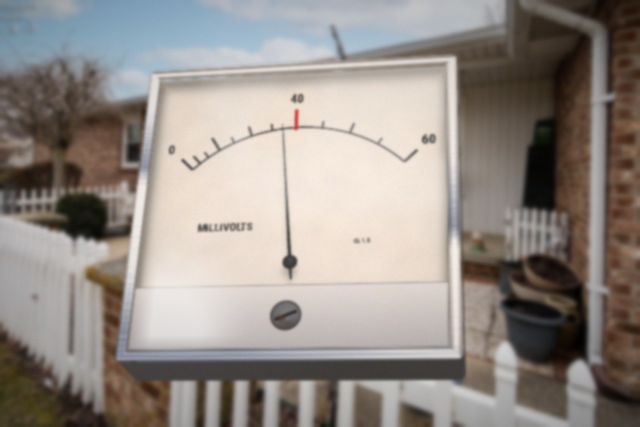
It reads value=37.5 unit=mV
